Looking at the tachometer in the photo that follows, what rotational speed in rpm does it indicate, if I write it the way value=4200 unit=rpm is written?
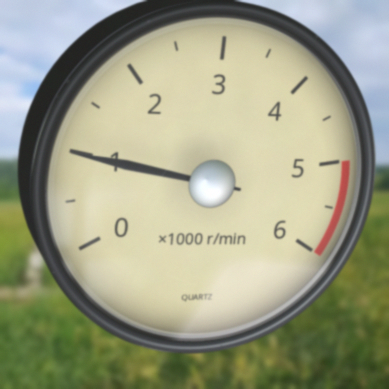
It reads value=1000 unit=rpm
